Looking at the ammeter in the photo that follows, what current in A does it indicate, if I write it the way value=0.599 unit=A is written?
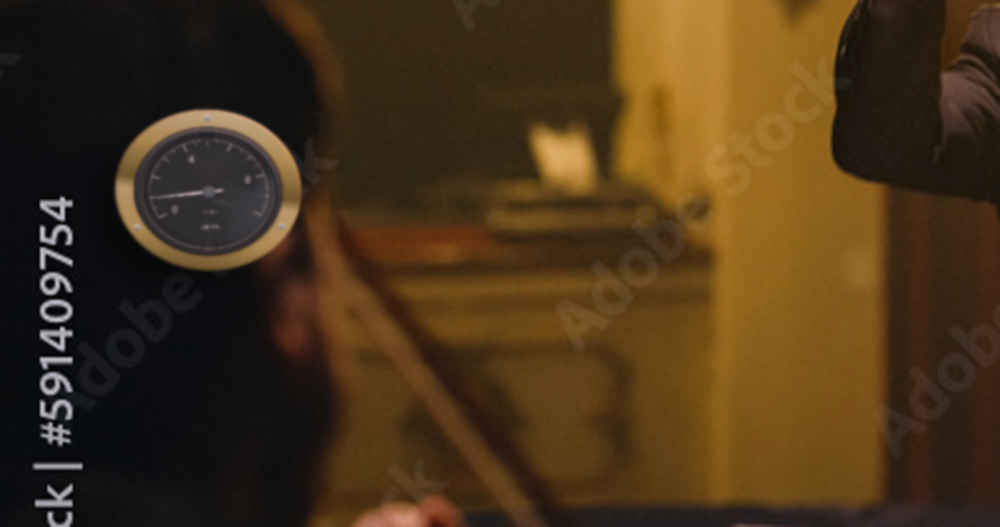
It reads value=1 unit=A
